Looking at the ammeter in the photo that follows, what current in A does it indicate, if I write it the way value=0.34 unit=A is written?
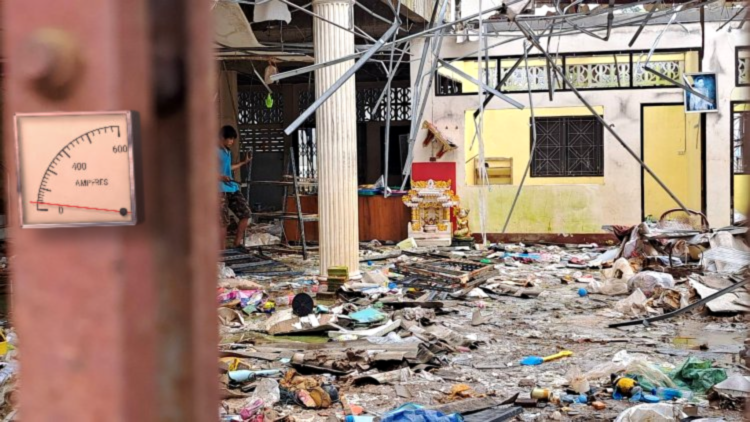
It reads value=100 unit=A
